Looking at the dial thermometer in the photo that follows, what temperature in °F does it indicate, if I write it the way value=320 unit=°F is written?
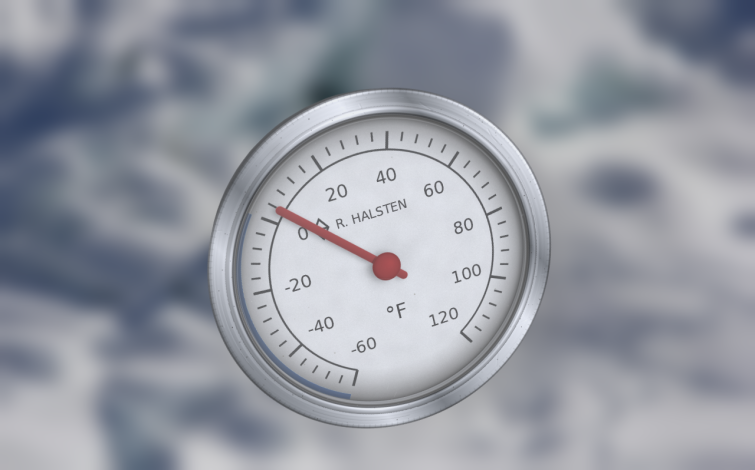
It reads value=4 unit=°F
